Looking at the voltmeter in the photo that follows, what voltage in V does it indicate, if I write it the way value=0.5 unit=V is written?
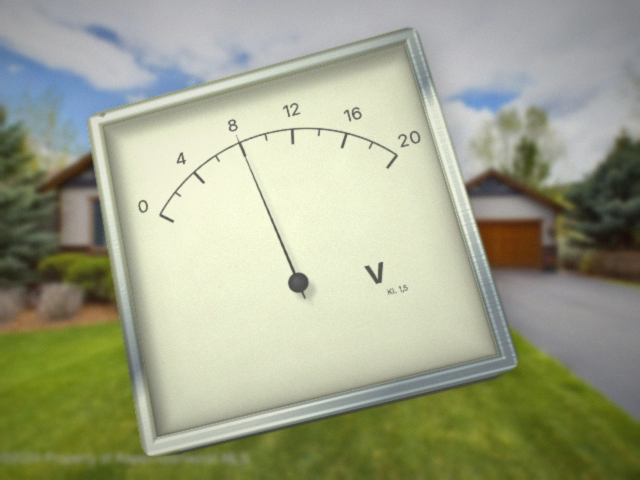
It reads value=8 unit=V
